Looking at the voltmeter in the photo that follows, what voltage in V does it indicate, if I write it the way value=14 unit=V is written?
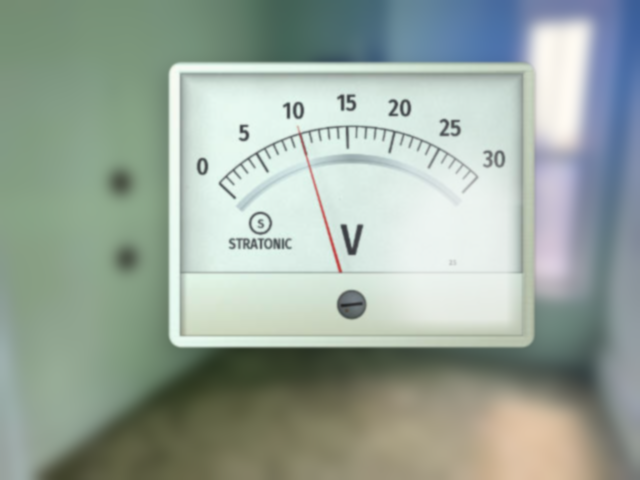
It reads value=10 unit=V
